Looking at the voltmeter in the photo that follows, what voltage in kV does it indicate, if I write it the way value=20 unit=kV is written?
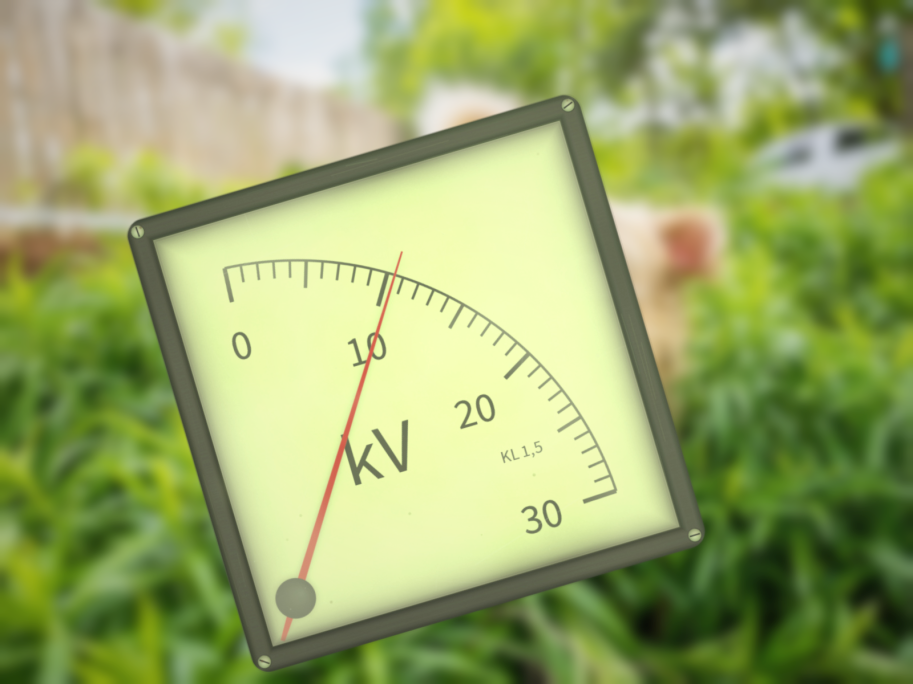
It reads value=10.5 unit=kV
